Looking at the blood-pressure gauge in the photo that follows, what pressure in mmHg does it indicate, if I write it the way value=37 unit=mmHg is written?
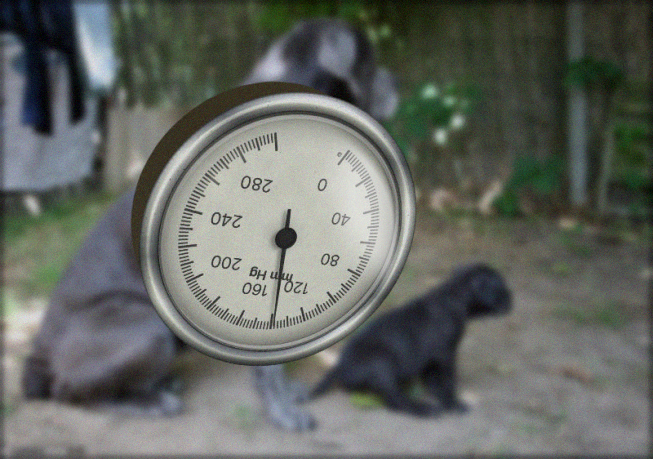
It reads value=140 unit=mmHg
